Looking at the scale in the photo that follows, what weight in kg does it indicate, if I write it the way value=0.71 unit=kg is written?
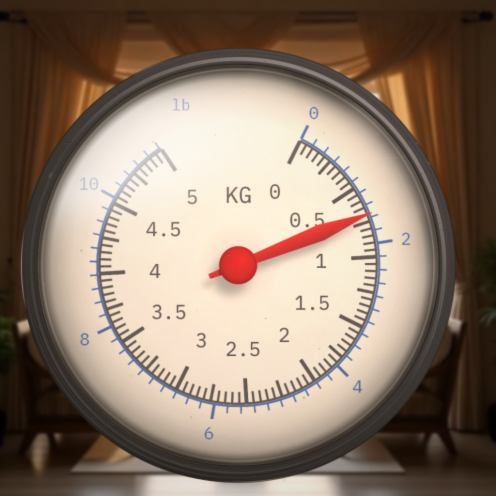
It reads value=0.7 unit=kg
